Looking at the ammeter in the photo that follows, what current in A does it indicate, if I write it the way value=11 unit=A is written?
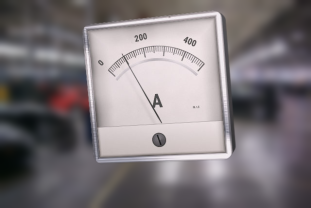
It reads value=100 unit=A
